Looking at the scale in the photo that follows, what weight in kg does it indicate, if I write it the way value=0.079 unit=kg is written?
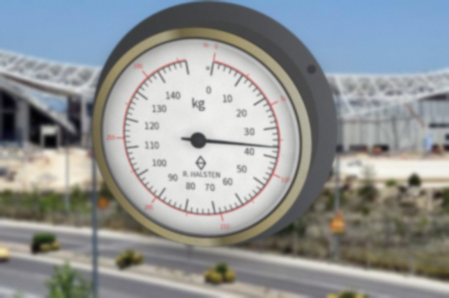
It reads value=36 unit=kg
